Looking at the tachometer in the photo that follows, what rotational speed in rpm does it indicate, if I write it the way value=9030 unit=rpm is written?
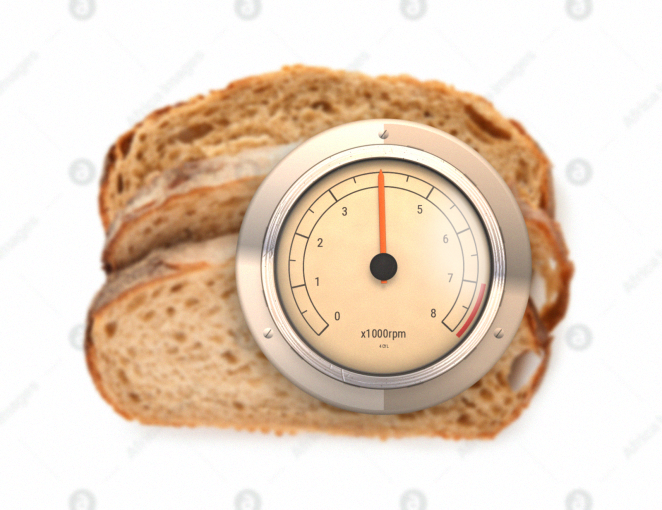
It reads value=4000 unit=rpm
